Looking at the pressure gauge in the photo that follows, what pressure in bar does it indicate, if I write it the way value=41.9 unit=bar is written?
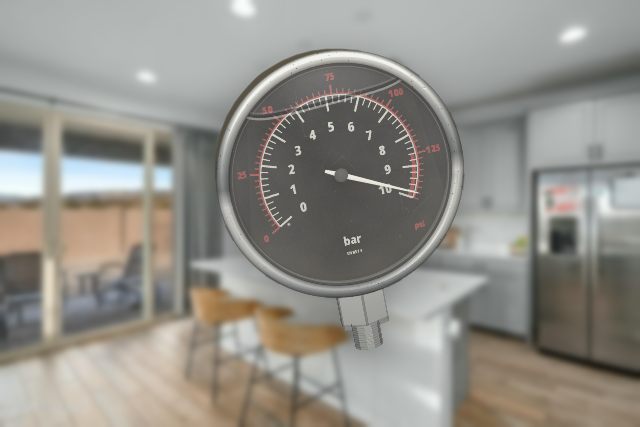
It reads value=9.8 unit=bar
